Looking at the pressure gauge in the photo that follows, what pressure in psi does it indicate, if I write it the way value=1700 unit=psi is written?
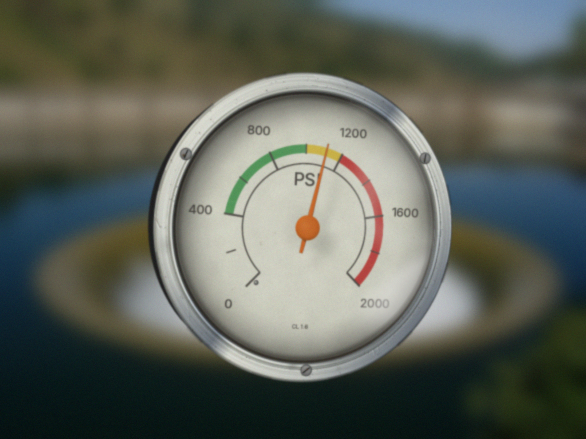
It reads value=1100 unit=psi
